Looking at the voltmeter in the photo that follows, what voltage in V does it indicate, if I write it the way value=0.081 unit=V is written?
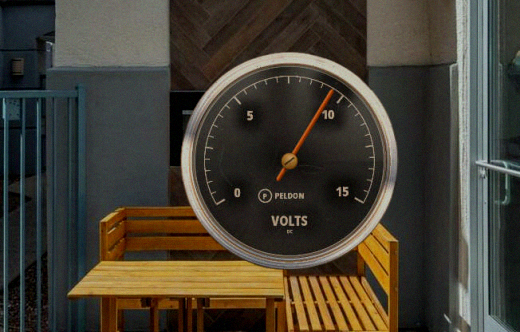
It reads value=9.5 unit=V
